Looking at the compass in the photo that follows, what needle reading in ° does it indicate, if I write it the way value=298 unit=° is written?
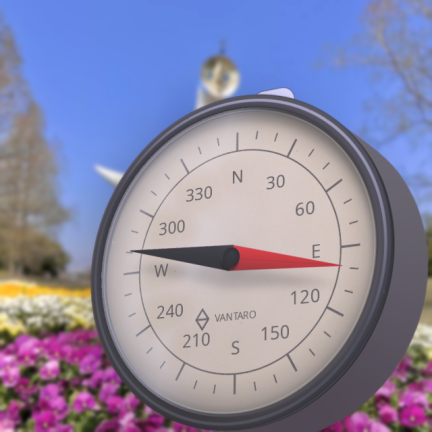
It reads value=100 unit=°
